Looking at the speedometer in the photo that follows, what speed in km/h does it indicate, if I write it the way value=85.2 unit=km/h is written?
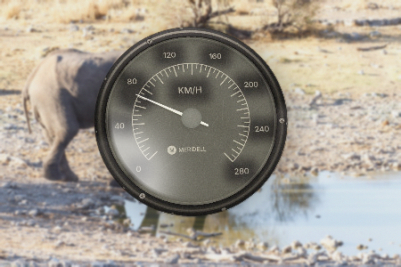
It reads value=70 unit=km/h
